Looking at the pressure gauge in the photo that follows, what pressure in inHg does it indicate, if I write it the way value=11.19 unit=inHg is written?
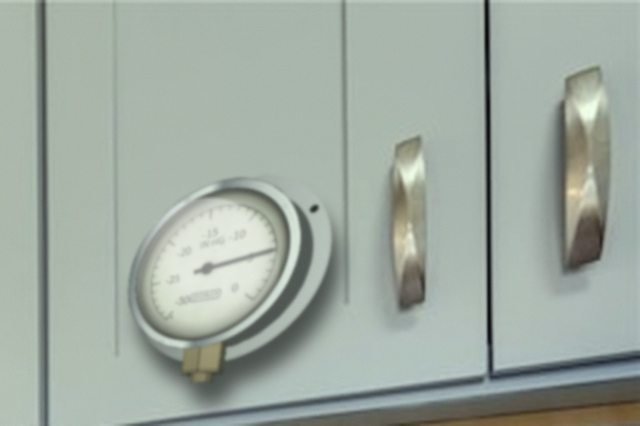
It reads value=-5 unit=inHg
